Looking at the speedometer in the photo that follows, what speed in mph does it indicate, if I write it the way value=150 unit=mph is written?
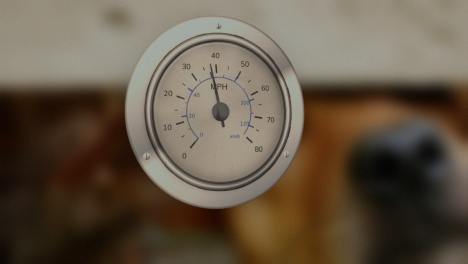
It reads value=37.5 unit=mph
